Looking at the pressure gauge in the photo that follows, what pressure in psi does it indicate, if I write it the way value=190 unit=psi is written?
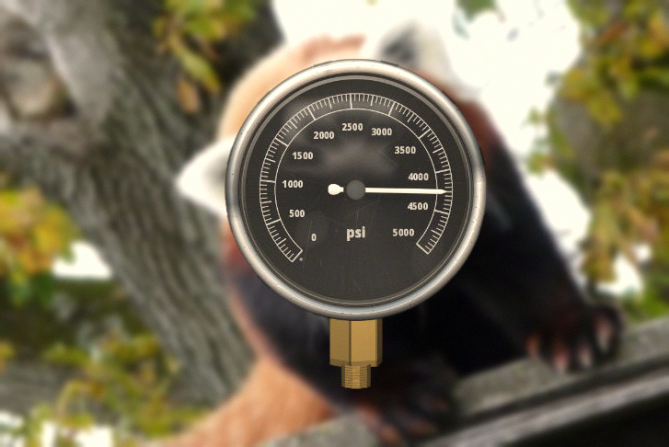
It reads value=4250 unit=psi
